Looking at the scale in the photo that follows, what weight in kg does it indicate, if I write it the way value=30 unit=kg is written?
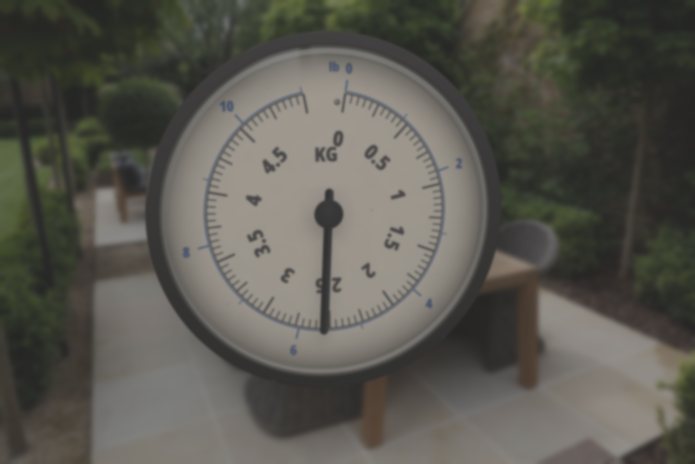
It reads value=2.55 unit=kg
